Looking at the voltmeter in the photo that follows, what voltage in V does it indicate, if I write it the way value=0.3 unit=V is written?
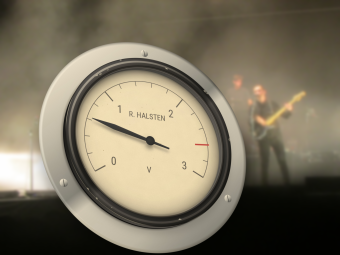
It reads value=0.6 unit=V
